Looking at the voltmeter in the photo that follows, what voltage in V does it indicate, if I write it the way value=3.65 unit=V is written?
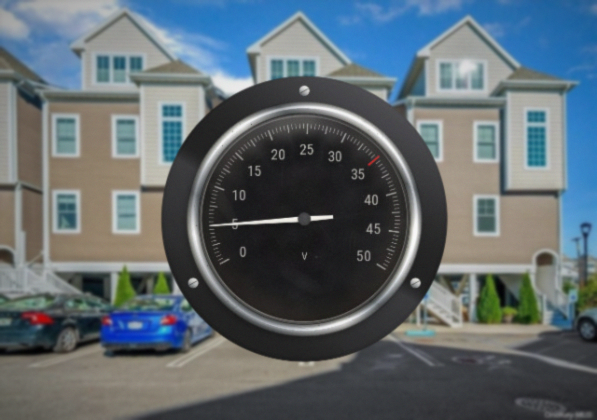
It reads value=5 unit=V
